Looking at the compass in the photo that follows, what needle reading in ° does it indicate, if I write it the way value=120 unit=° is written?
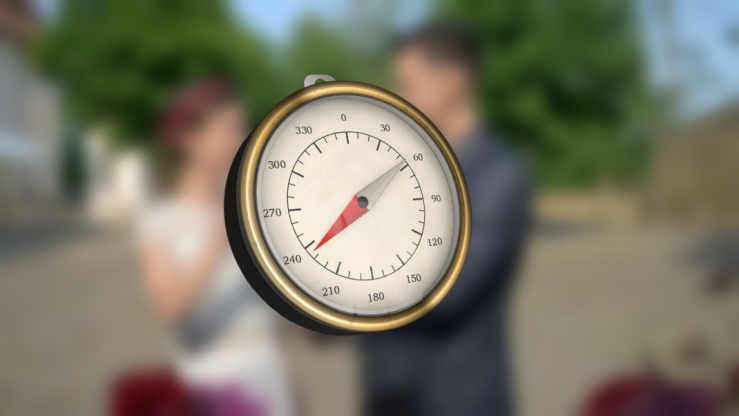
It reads value=235 unit=°
